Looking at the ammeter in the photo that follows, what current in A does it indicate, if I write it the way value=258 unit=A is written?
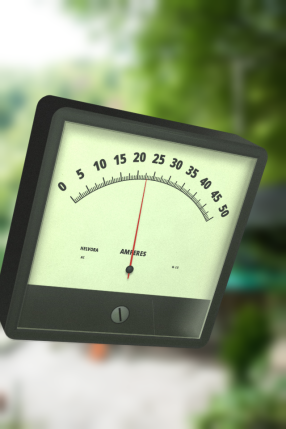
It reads value=22.5 unit=A
